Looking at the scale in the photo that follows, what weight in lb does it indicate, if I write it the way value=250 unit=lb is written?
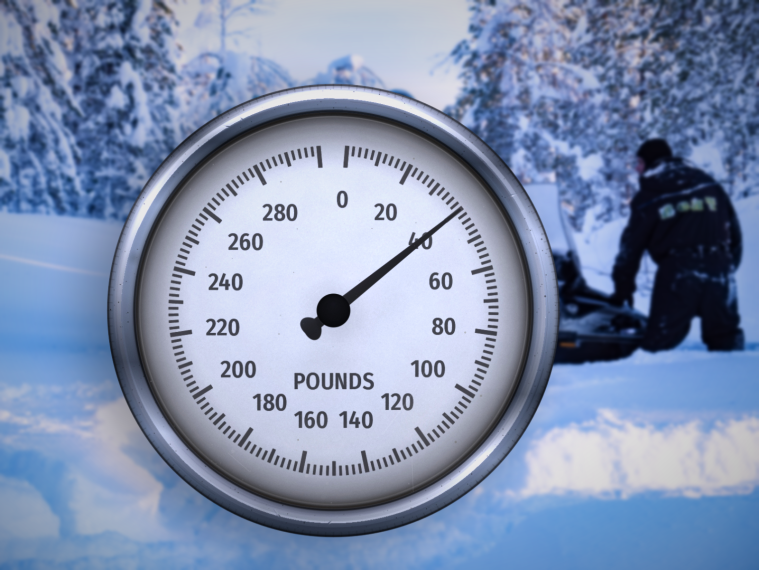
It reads value=40 unit=lb
